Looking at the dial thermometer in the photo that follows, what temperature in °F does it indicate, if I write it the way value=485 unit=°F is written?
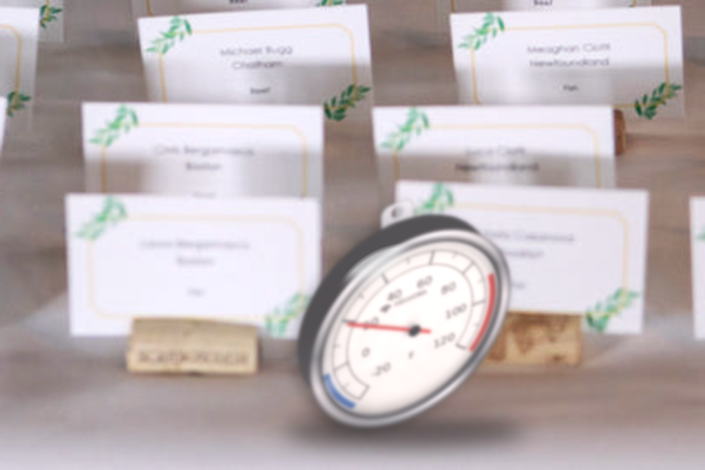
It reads value=20 unit=°F
